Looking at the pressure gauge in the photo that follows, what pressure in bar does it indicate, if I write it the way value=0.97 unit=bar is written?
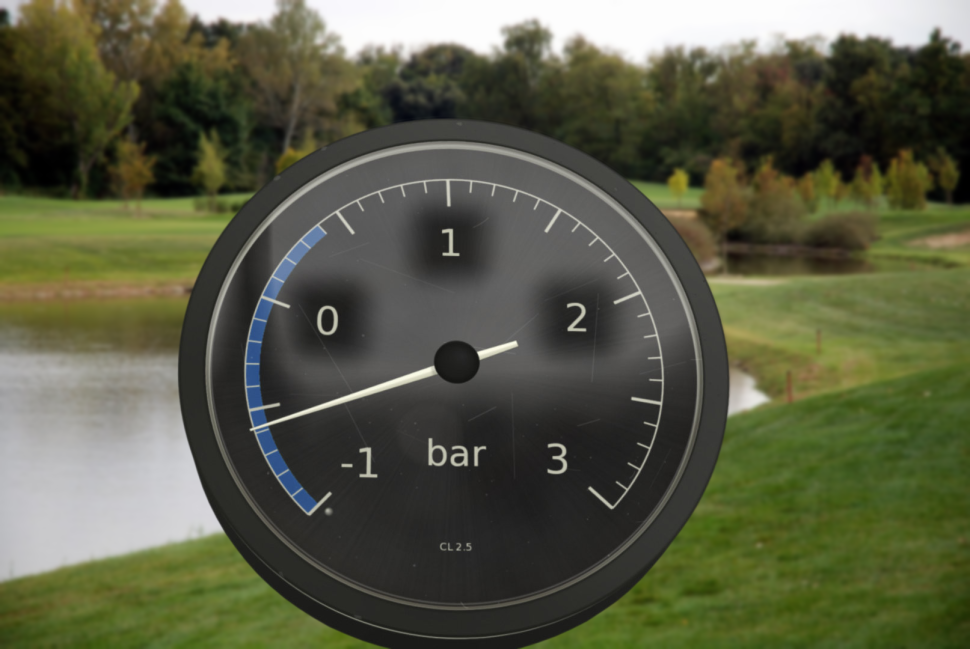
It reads value=-0.6 unit=bar
